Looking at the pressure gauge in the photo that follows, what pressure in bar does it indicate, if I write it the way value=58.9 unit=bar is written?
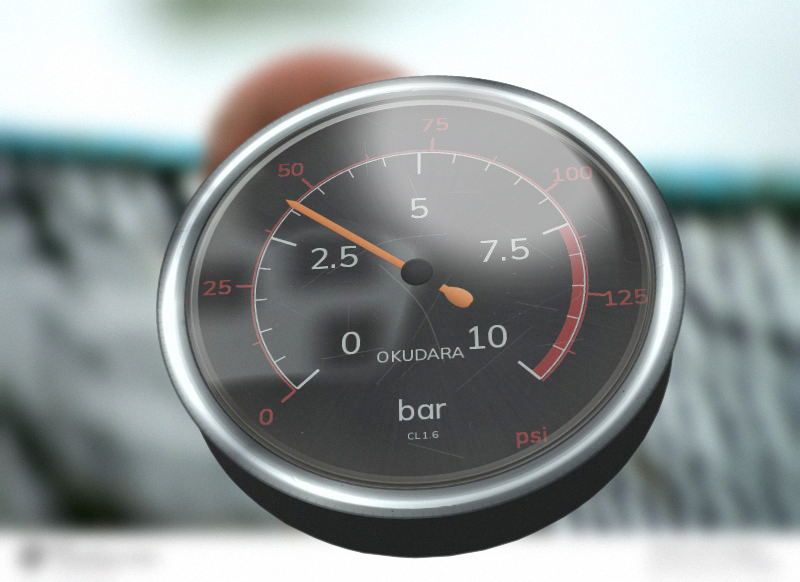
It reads value=3 unit=bar
